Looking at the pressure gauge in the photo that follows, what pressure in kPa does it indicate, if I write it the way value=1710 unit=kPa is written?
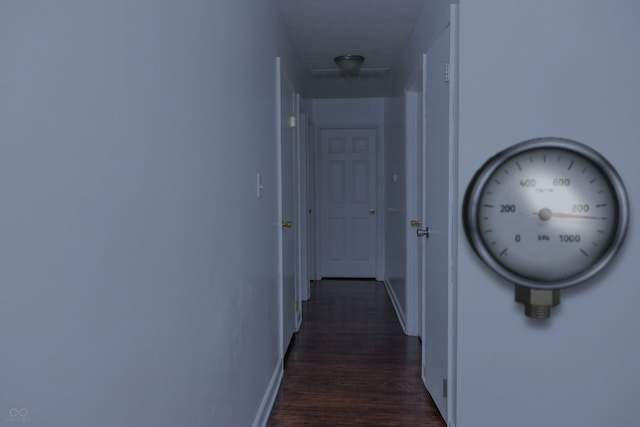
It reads value=850 unit=kPa
